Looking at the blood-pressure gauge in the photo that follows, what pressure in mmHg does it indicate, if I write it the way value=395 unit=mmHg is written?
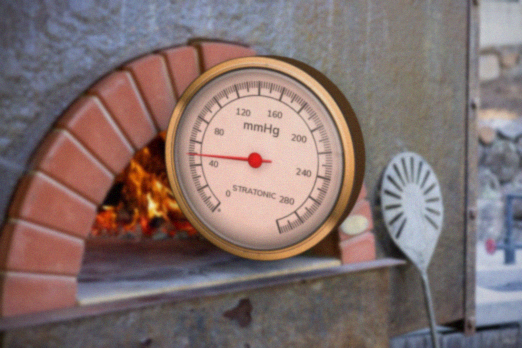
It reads value=50 unit=mmHg
